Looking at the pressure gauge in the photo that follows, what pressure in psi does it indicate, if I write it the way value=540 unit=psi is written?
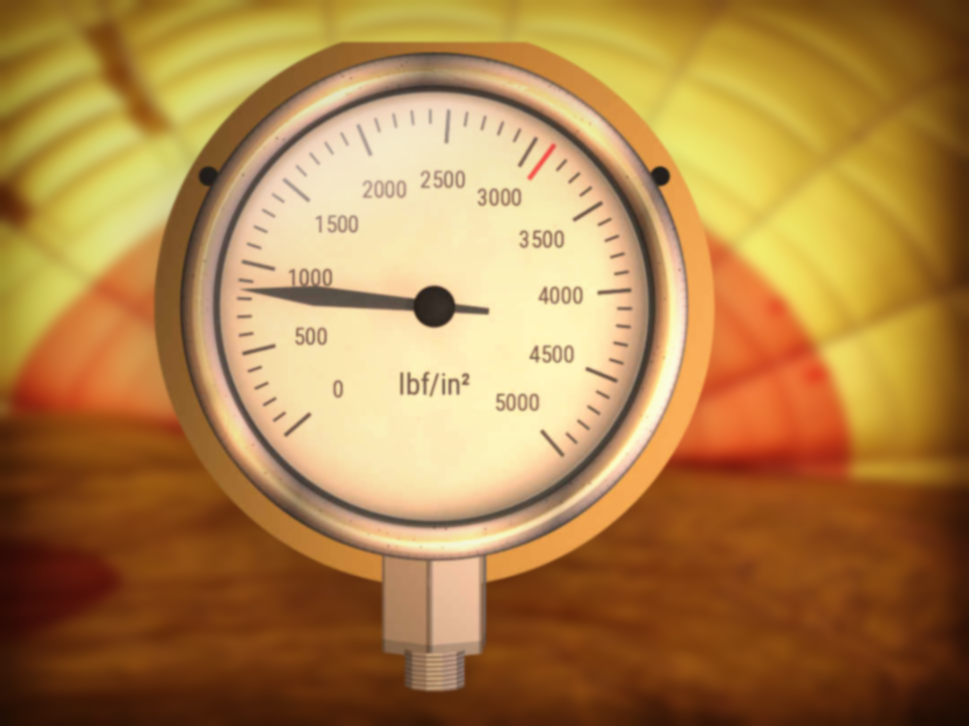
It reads value=850 unit=psi
